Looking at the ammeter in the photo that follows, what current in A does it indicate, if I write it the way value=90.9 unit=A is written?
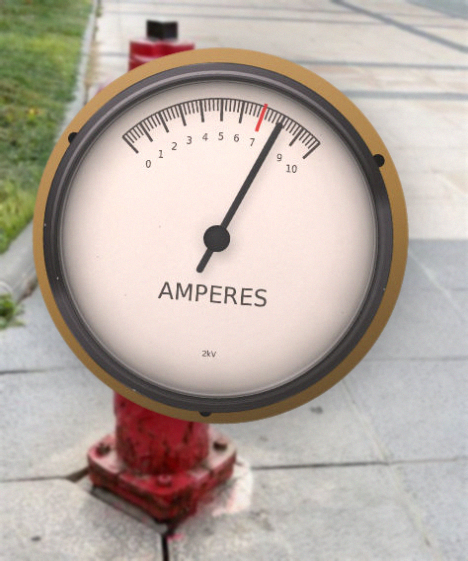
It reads value=8 unit=A
